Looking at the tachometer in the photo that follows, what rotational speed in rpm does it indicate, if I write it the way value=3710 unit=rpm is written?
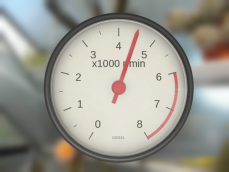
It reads value=4500 unit=rpm
